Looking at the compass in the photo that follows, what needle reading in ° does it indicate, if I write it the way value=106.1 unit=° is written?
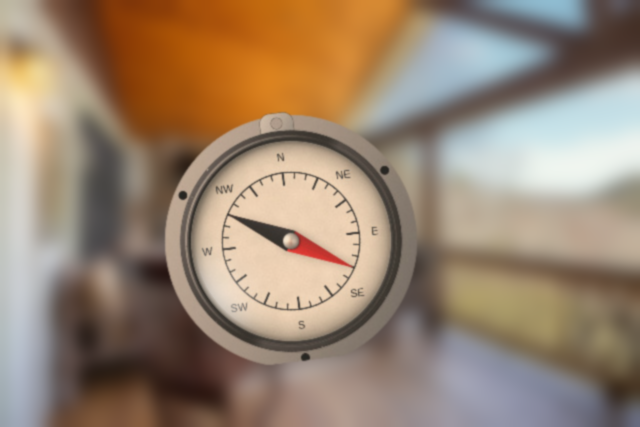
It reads value=120 unit=°
